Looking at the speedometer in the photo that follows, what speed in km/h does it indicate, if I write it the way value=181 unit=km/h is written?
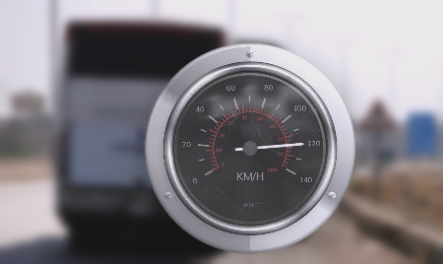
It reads value=120 unit=km/h
